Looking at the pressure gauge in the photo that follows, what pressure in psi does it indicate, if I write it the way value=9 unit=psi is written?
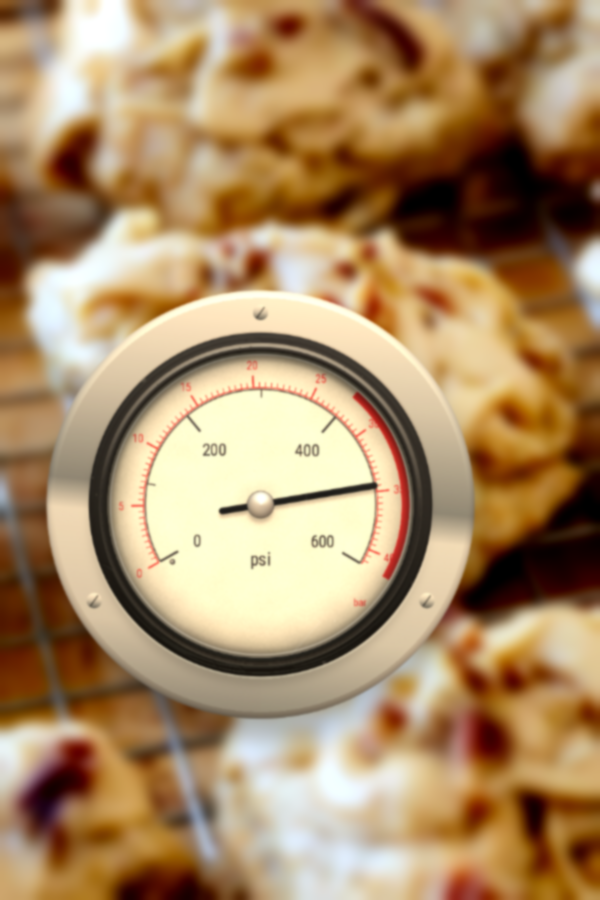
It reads value=500 unit=psi
